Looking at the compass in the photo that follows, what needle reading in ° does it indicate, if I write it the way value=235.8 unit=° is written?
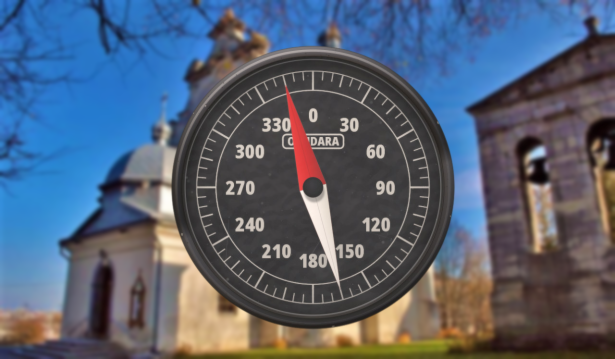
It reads value=345 unit=°
